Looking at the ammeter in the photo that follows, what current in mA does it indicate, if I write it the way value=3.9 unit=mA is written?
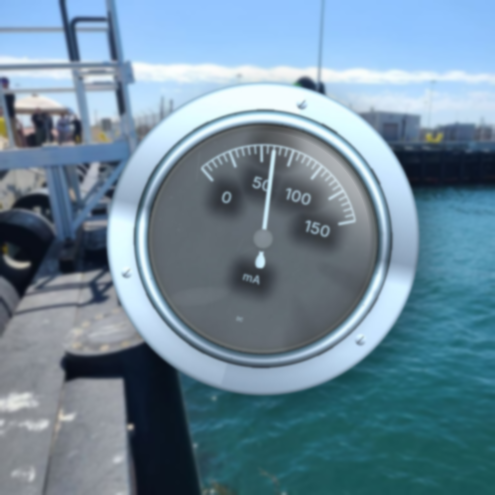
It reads value=60 unit=mA
